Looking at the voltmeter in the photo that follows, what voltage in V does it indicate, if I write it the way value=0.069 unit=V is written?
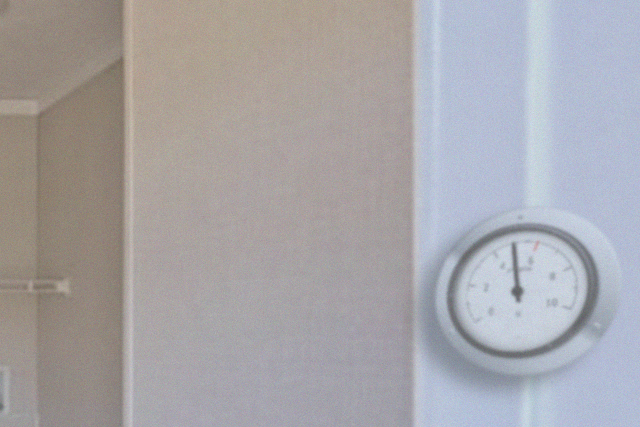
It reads value=5 unit=V
